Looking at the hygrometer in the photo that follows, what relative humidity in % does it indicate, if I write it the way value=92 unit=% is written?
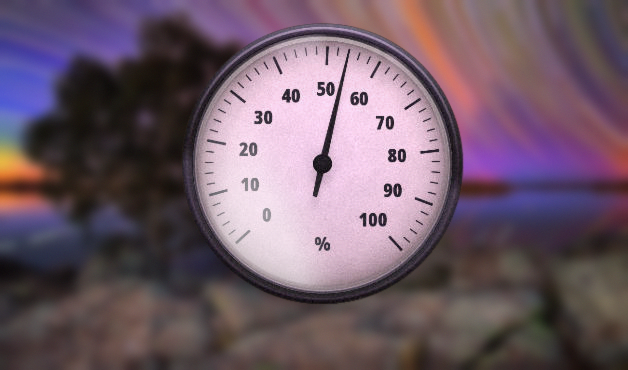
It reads value=54 unit=%
